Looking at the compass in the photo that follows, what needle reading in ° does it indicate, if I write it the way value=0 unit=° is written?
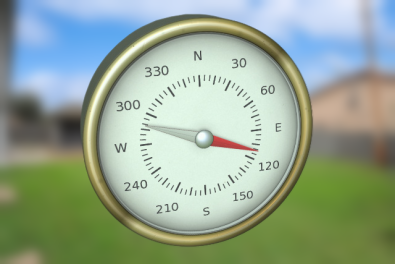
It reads value=110 unit=°
